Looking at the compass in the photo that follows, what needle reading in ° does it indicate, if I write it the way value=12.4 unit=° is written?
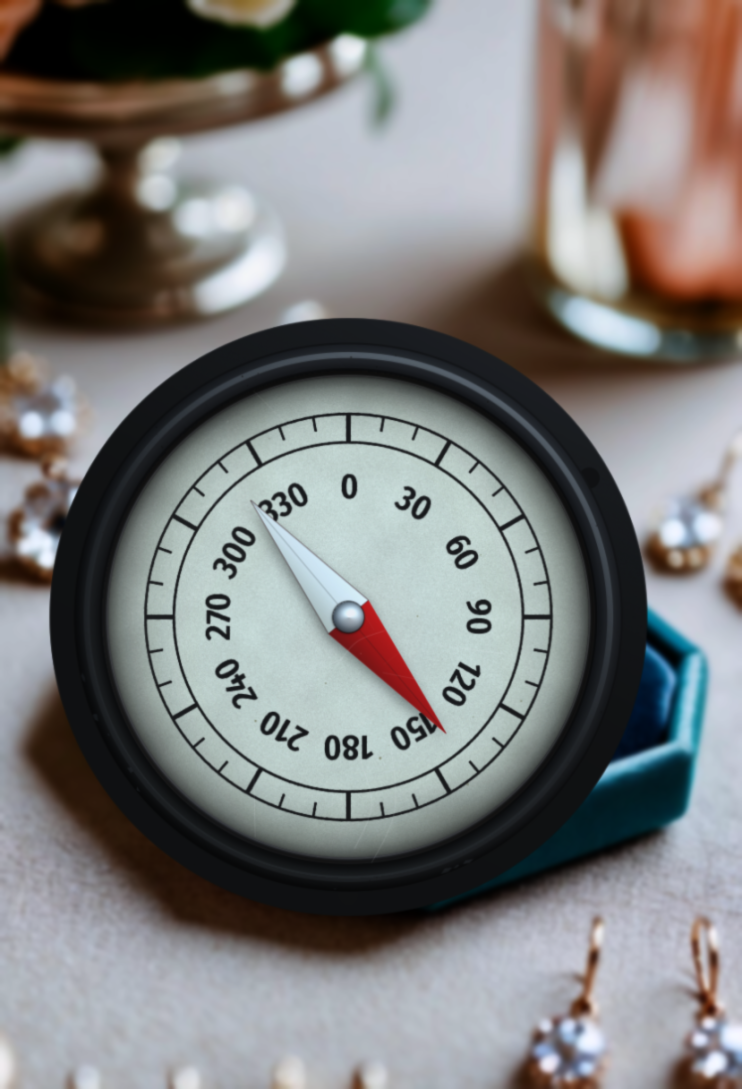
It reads value=140 unit=°
